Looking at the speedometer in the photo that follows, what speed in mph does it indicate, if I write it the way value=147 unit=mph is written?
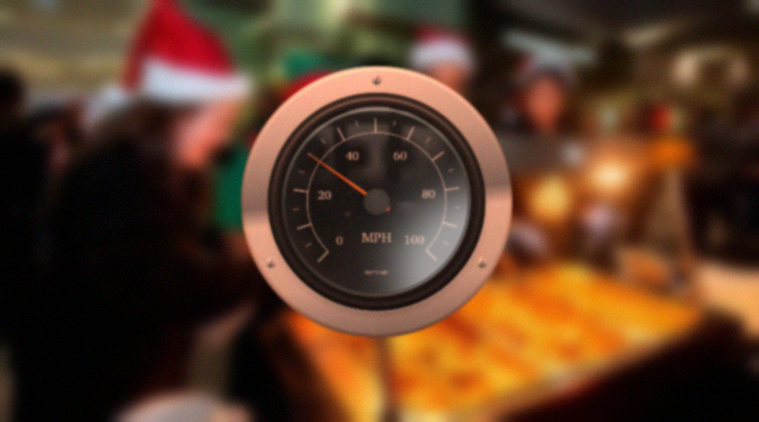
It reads value=30 unit=mph
